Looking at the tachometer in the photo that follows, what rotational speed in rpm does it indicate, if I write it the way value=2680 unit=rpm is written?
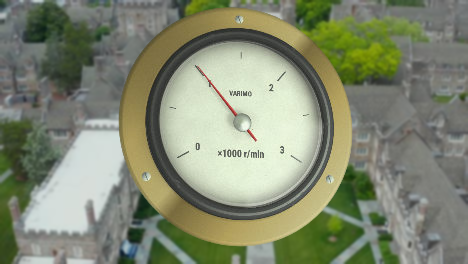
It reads value=1000 unit=rpm
